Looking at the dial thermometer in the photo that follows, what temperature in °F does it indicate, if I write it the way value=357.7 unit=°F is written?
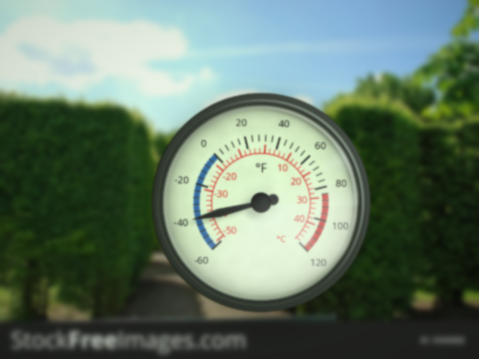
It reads value=-40 unit=°F
